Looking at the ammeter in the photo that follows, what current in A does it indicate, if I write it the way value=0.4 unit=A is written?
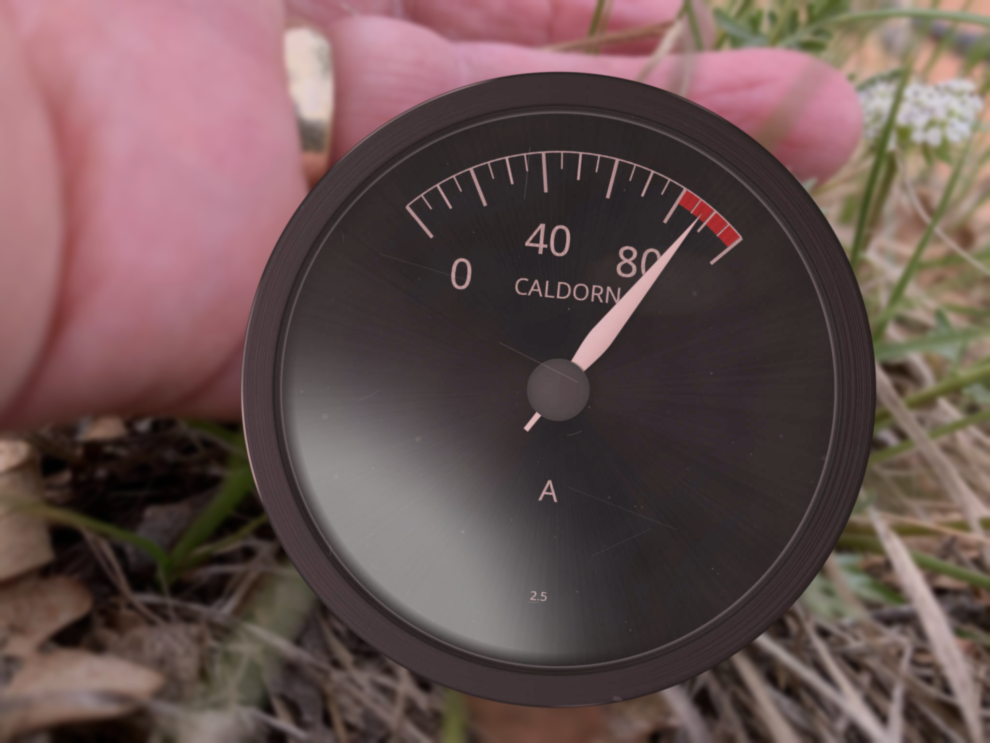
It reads value=87.5 unit=A
